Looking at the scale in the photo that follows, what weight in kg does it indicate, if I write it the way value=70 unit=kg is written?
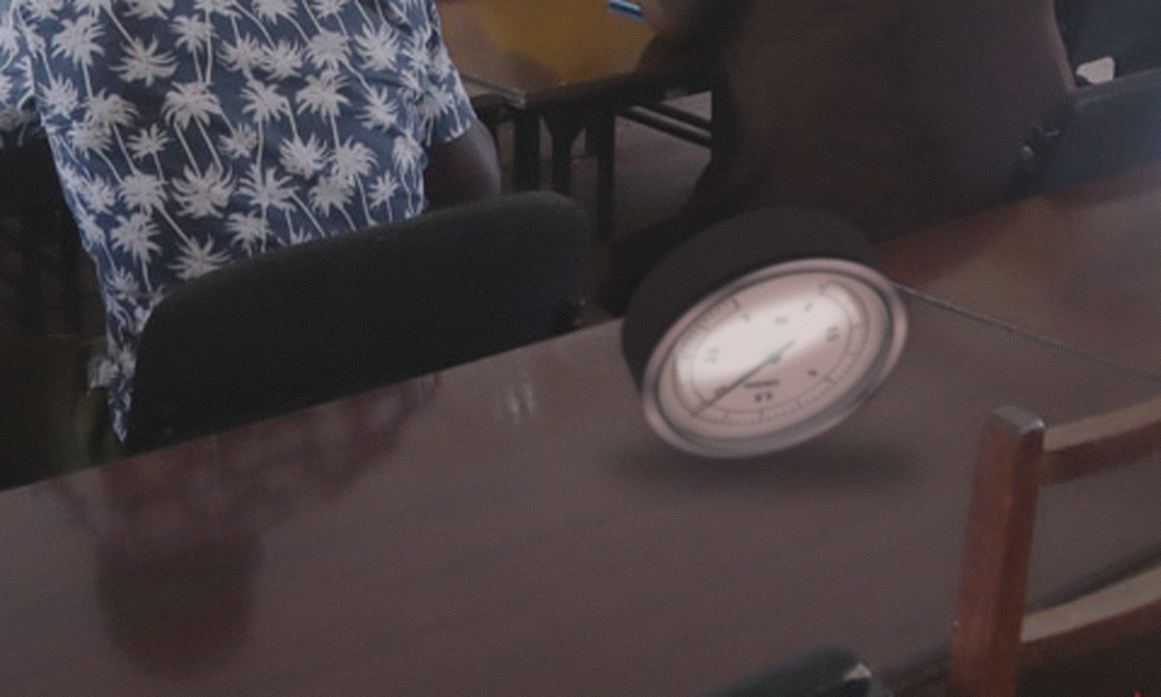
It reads value=2 unit=kg
